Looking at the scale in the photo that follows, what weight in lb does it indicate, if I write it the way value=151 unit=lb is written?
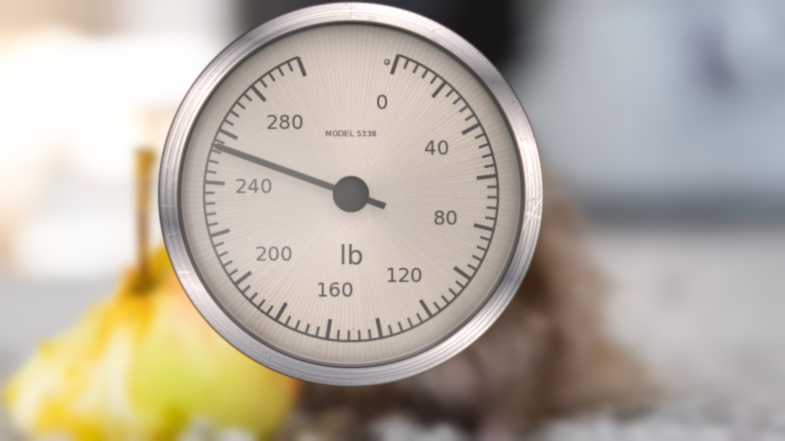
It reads value=254 unit=lb
